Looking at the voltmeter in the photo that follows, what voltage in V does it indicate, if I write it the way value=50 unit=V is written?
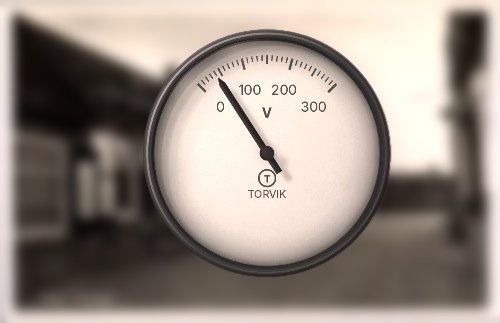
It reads value=40 unit=V
